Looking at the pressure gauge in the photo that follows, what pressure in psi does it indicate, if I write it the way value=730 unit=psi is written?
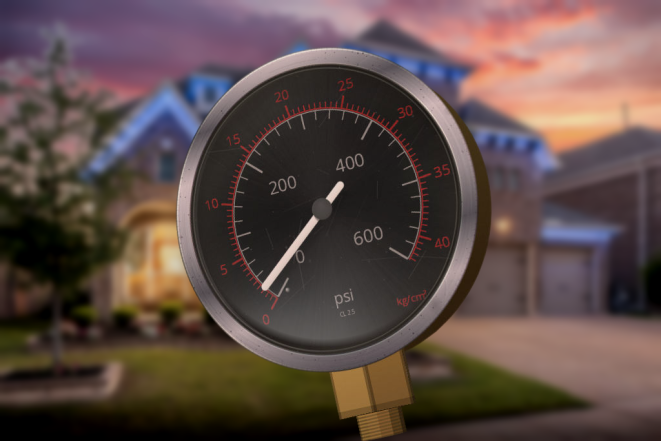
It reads value=20 unit=psi
